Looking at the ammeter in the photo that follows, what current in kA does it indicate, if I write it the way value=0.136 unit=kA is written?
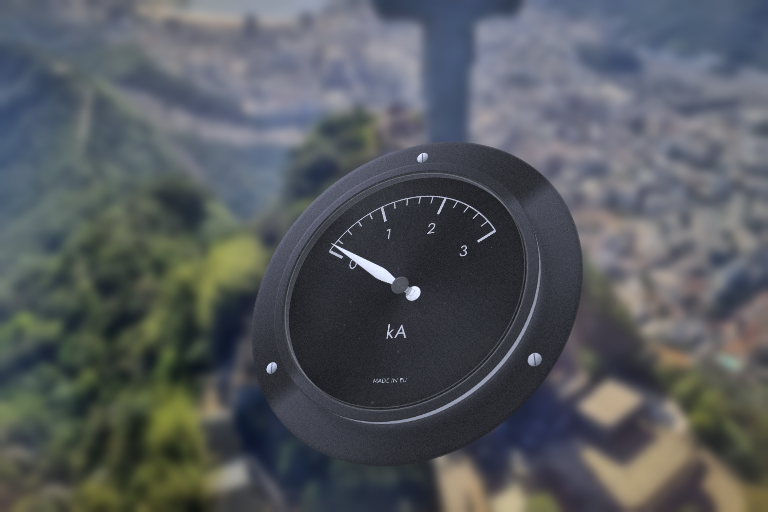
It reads value=0.1 unit=kA
